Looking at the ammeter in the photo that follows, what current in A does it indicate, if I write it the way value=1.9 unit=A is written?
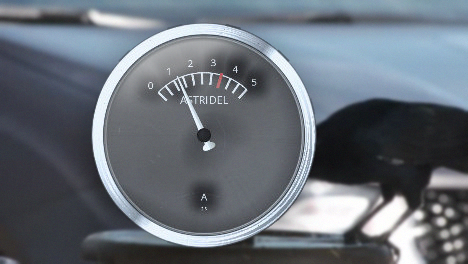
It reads value=1.25 unit=A
